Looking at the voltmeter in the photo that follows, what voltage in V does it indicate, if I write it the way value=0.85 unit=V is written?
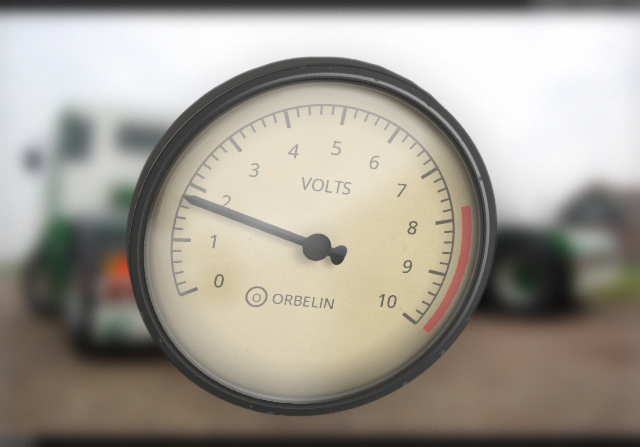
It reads value=1.8 unit=V
